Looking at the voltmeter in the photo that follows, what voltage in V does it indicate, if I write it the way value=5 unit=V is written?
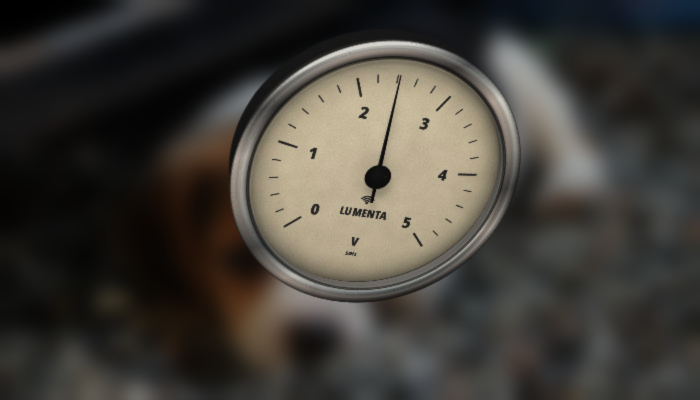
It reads value=2.4 unit=V
